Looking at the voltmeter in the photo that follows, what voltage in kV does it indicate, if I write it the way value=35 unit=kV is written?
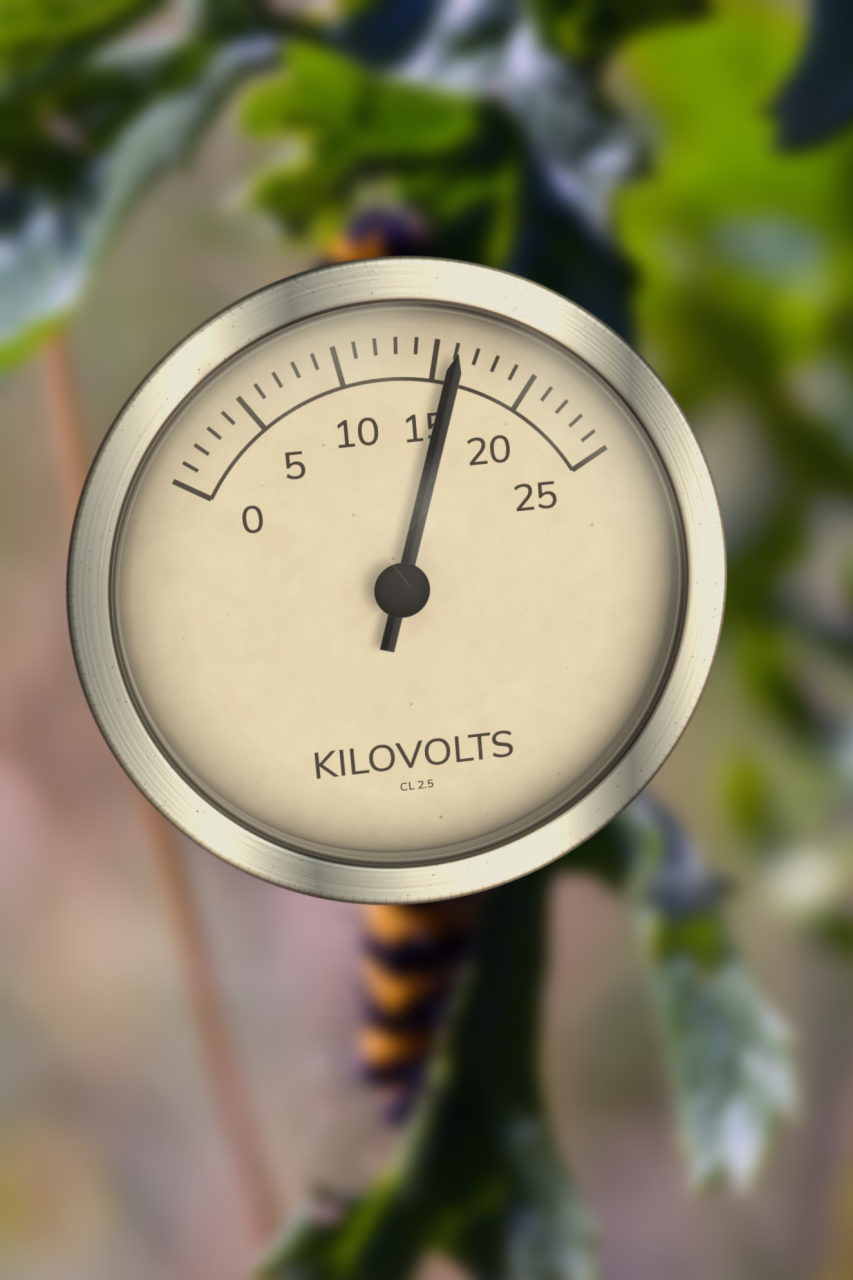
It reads value=16 unit=kV
